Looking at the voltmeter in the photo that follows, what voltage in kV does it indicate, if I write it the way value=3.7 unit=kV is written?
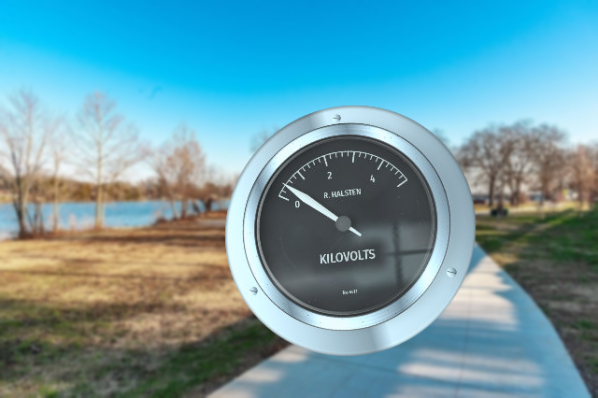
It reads value=0.4 unit=kV
